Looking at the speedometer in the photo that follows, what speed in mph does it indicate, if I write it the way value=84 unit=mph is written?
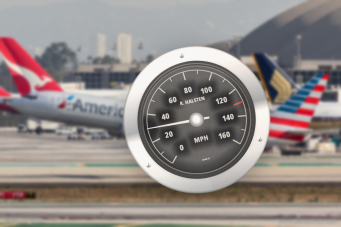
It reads value=30 unit=mph
